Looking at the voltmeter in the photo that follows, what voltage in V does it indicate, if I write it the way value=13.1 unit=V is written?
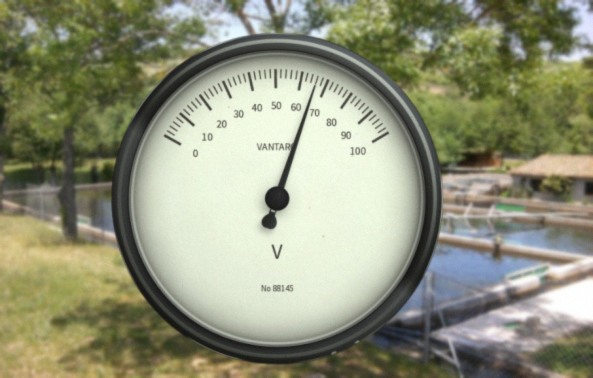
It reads value=66 unit=V
